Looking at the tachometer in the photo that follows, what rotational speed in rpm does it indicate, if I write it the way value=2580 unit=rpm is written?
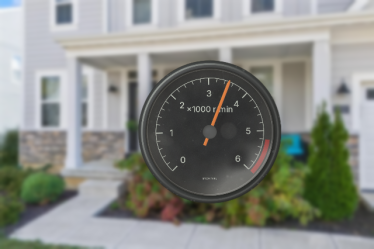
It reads value=3500 unit=rpm
